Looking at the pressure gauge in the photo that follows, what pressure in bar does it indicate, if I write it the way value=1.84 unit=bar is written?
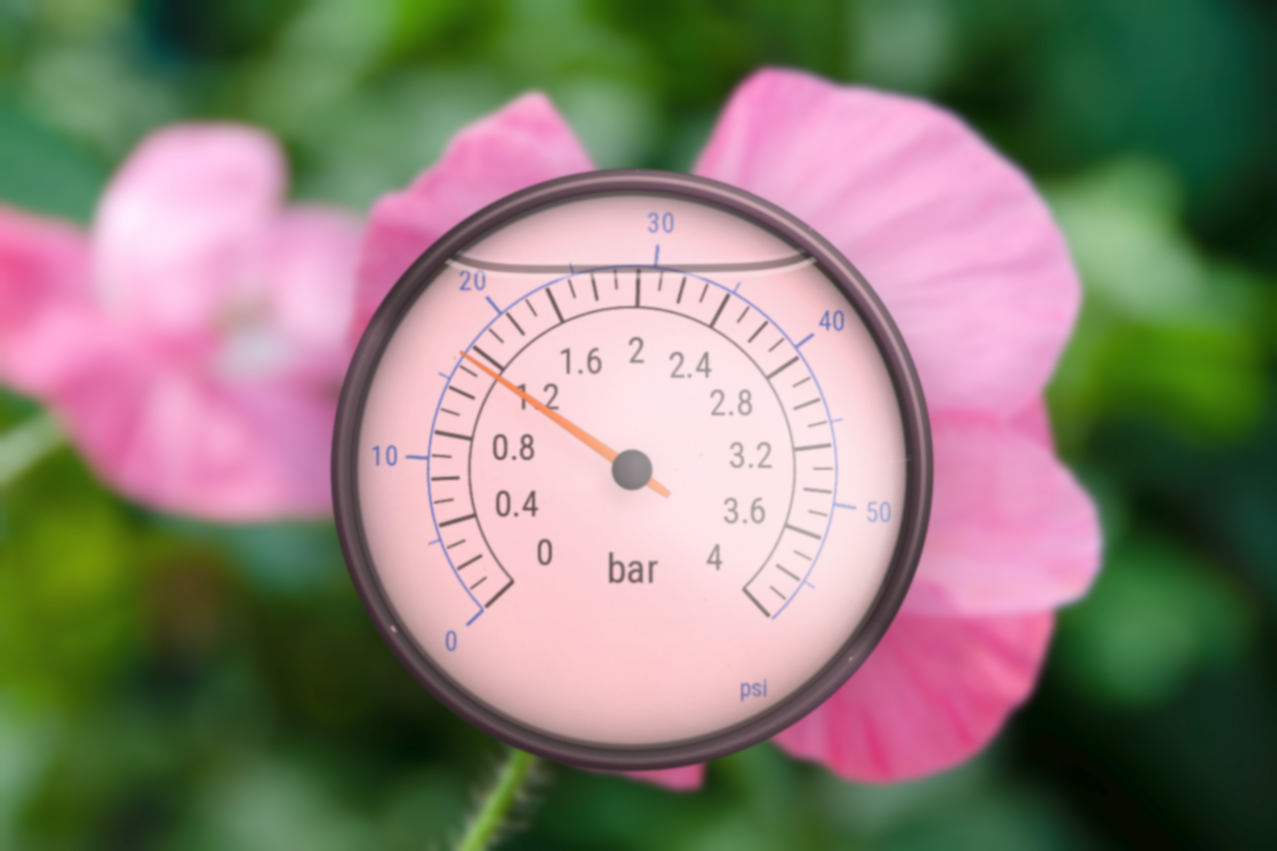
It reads value=1.15 unit=bar
